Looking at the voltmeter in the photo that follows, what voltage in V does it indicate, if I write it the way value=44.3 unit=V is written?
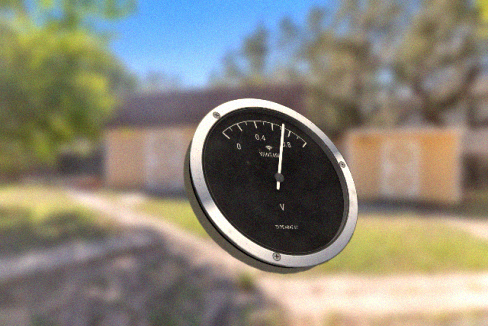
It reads value=0.7 unit=V
